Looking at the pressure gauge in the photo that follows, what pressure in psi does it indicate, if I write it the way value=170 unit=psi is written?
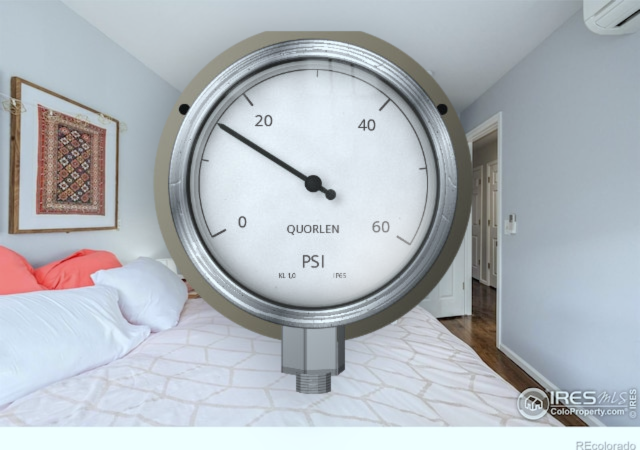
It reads value=15 unit=psi
